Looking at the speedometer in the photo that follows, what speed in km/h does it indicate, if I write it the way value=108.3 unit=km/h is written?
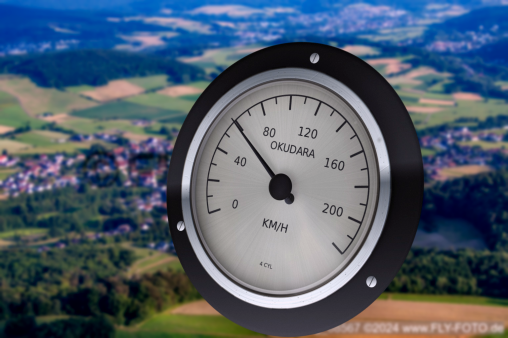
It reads value=60 unit=km/h
